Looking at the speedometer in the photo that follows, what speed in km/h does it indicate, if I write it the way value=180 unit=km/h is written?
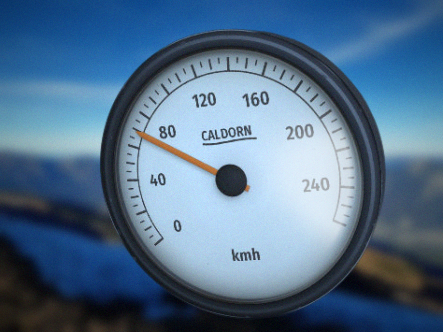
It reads value=70 unit=km/h
